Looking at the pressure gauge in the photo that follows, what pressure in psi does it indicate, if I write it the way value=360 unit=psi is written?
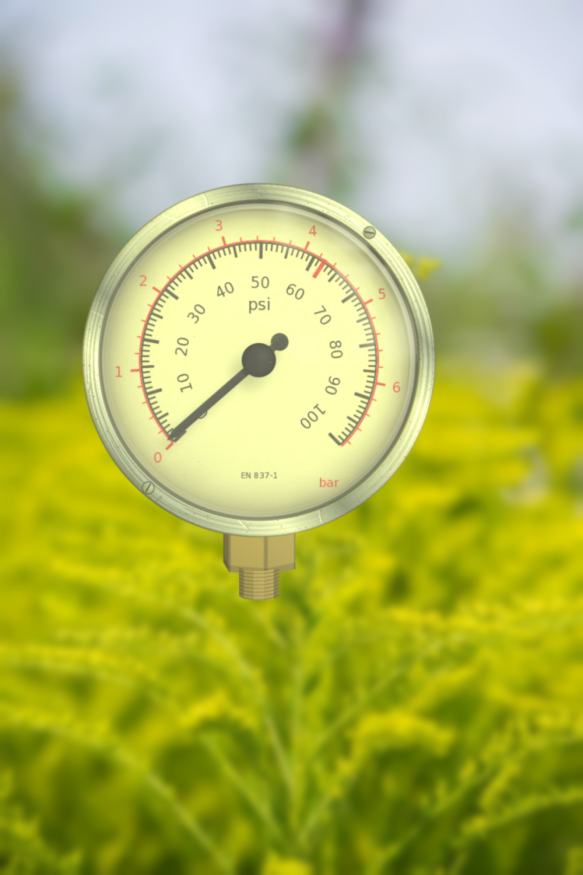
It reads value=1 unit=psi
